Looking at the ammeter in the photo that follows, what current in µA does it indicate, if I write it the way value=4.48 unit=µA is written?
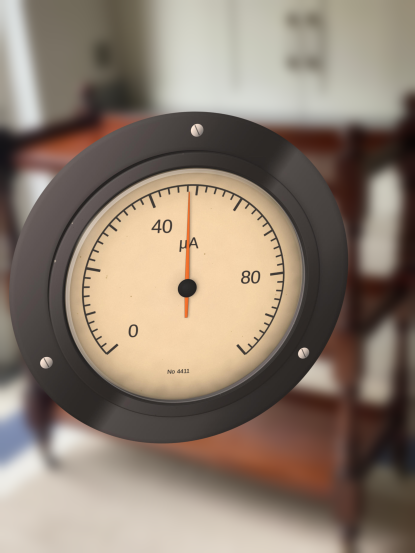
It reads value=48 unit=µA
